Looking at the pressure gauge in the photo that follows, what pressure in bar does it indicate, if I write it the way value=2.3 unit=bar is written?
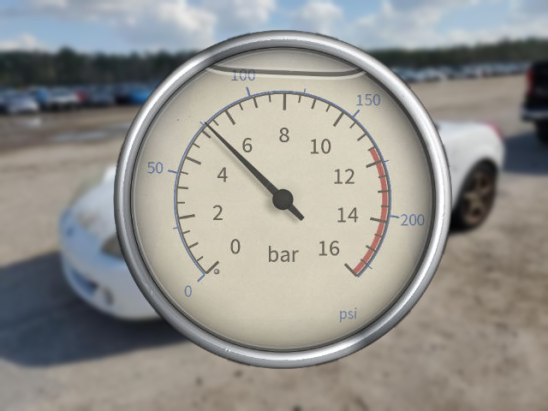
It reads value=5.25 unit=bar
